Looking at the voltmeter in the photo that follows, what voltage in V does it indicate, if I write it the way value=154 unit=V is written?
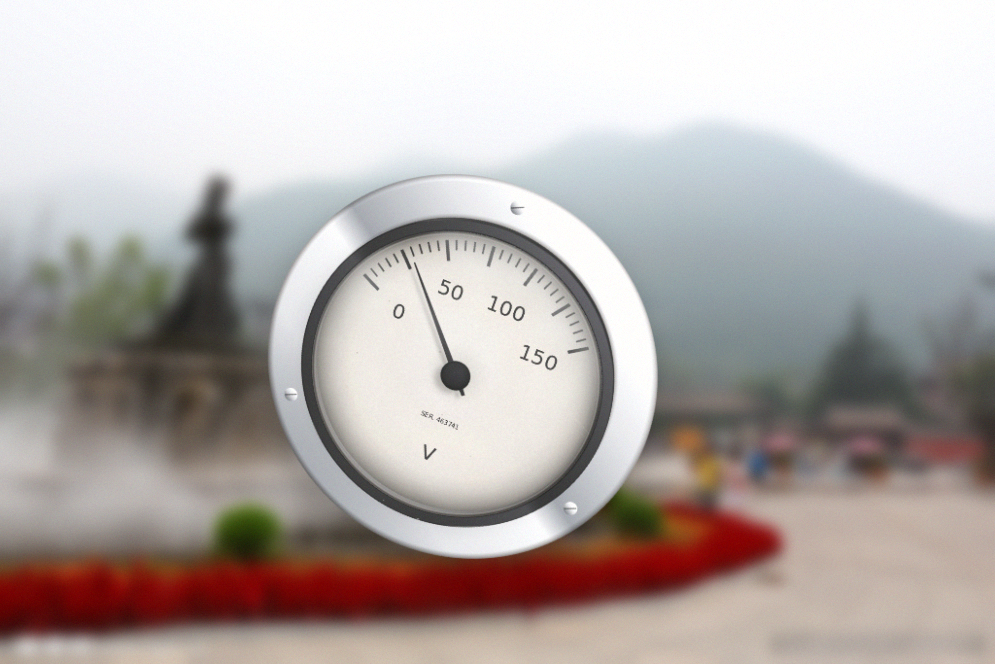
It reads value=30 unit=V
